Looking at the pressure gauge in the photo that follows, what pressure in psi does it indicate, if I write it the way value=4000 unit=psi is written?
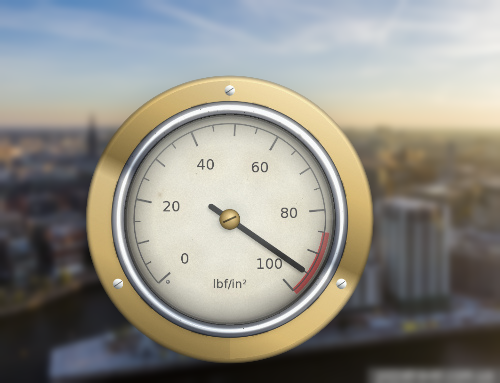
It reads value=95 unit=psi
